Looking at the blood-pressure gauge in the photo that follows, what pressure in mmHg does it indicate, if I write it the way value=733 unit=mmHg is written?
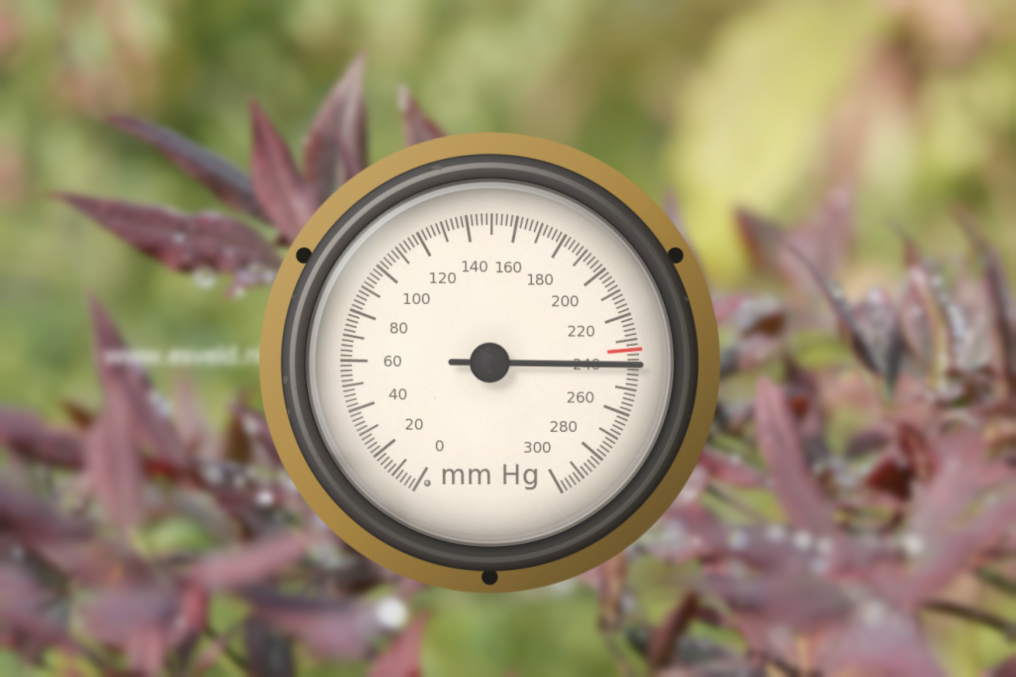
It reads value=240 unit=mmHg
